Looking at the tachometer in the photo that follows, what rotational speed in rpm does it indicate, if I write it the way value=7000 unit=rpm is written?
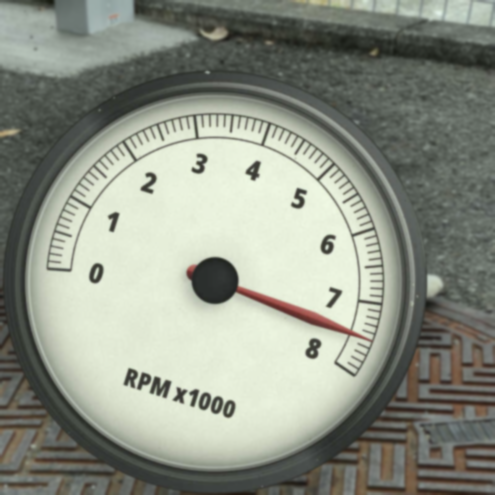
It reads value=7500 unit=rpm
